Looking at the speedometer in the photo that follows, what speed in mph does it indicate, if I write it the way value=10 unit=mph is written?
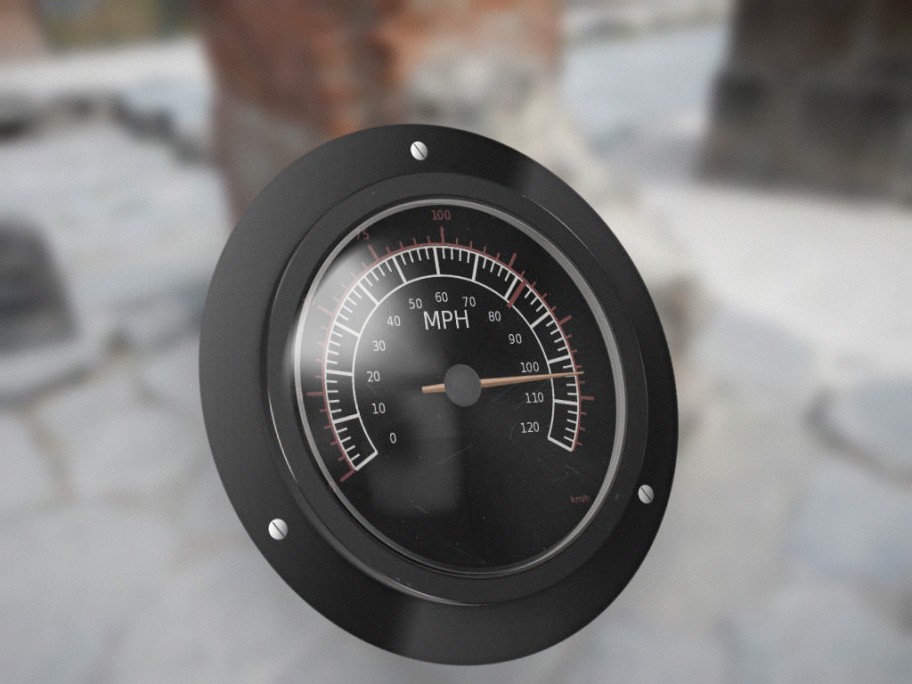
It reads value=104 unit=mph
